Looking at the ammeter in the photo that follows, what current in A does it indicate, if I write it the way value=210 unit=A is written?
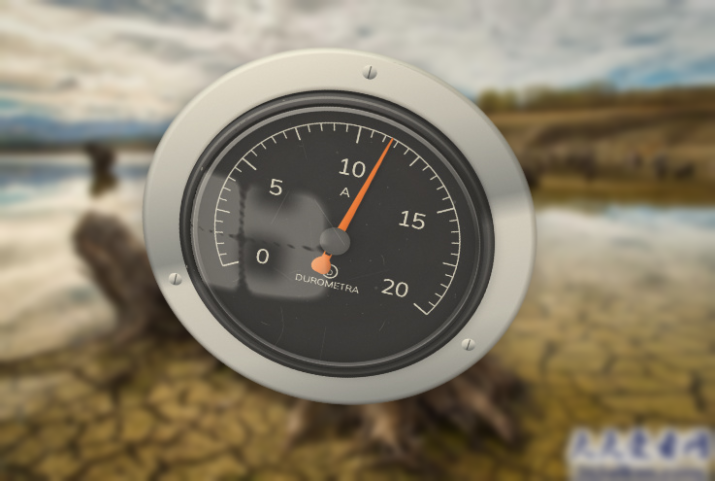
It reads value=11.25 unit=A
